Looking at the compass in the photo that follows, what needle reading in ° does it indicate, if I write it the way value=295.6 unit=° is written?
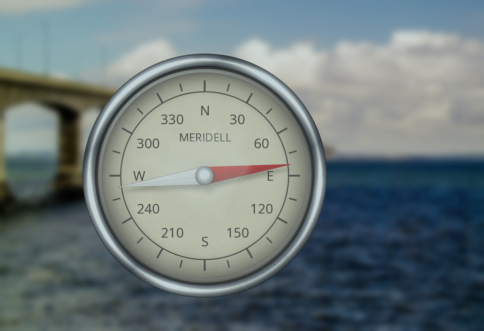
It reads value=82.5 unit=°
